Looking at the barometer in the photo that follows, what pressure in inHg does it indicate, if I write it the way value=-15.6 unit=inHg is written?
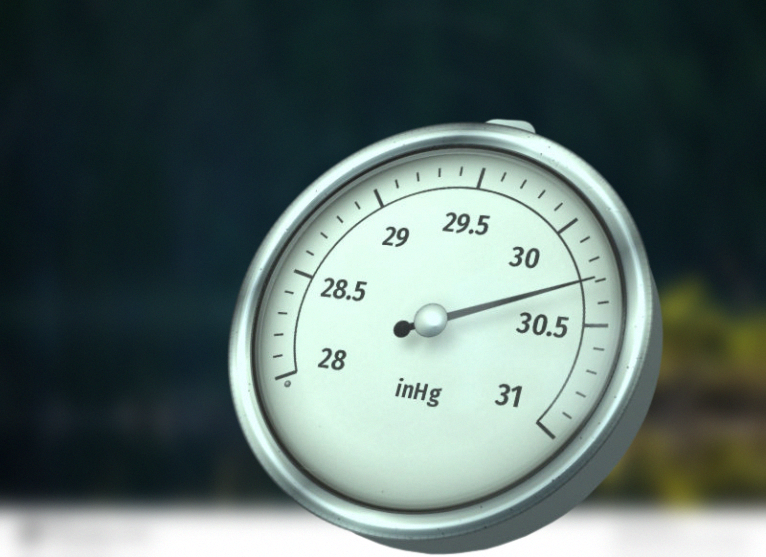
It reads value=30.3 unit=inHg
